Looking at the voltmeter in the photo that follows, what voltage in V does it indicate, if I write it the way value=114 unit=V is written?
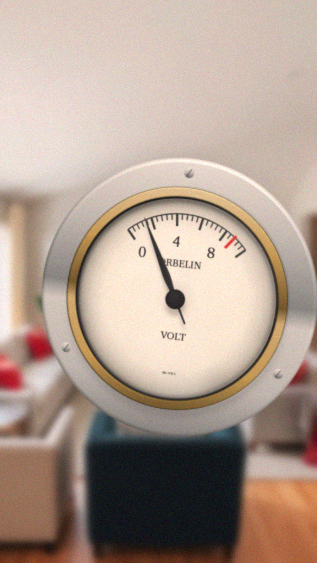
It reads value=1.6 unit=V
